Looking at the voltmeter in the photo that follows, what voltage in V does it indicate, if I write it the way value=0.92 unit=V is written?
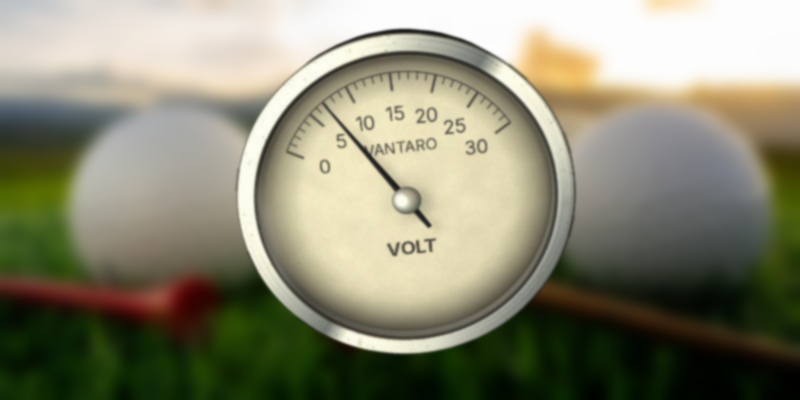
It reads value=7 unit=V
